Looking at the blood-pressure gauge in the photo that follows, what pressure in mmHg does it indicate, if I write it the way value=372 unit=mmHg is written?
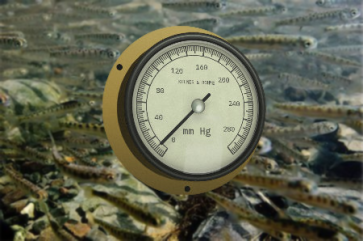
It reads value=10 unit=mmHg
